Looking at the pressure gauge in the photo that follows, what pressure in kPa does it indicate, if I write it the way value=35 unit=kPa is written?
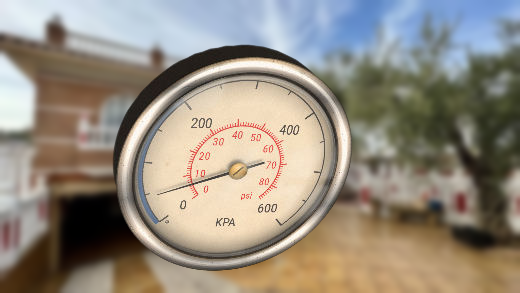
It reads value=50 unit=kPa
